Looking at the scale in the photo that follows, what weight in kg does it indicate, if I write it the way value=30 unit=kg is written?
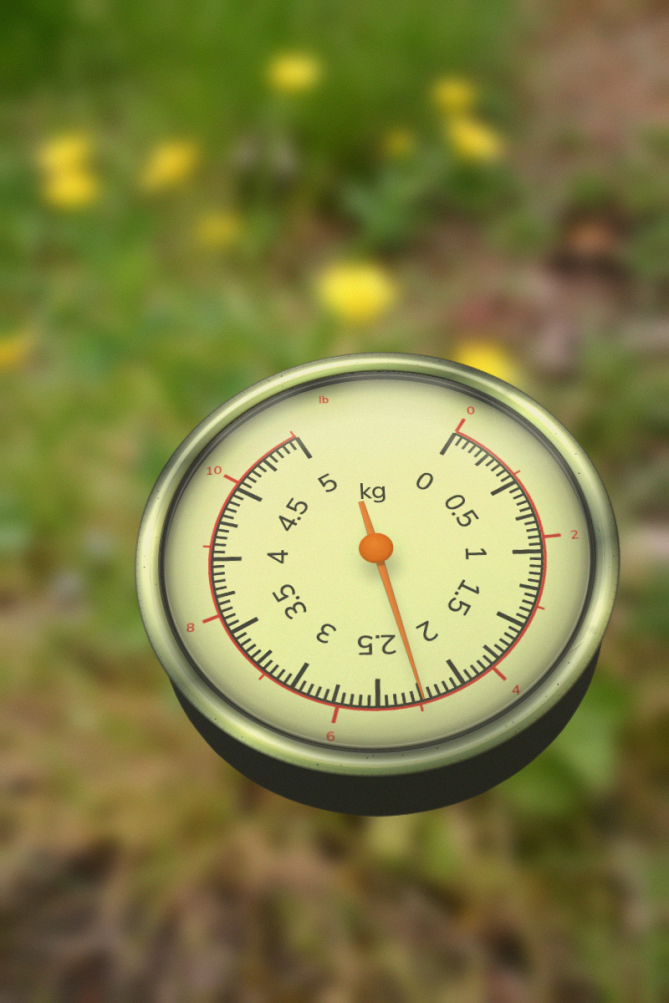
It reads value=2.25 unit=kg
